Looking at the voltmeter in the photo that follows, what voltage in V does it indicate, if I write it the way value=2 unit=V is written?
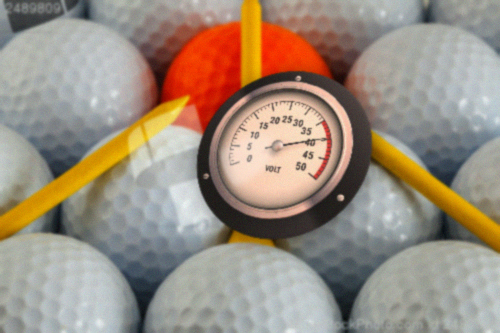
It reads value=40 unit=V
